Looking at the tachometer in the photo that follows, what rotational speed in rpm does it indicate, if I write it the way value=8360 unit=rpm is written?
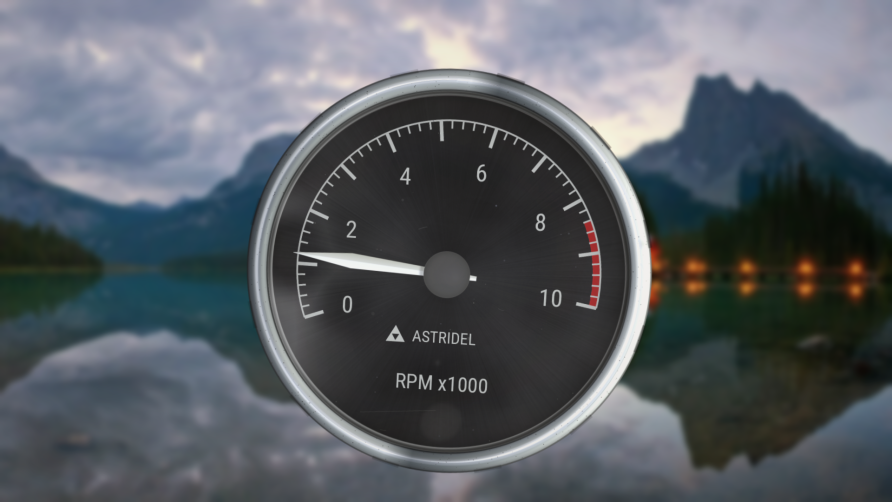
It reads value=1200 unit=rpm
